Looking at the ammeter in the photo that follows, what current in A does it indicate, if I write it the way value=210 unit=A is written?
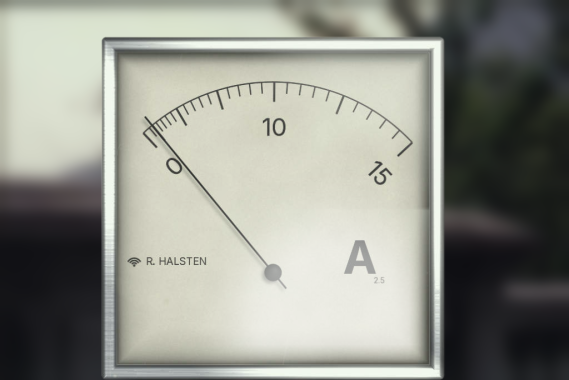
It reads value=2.5 unit=A
